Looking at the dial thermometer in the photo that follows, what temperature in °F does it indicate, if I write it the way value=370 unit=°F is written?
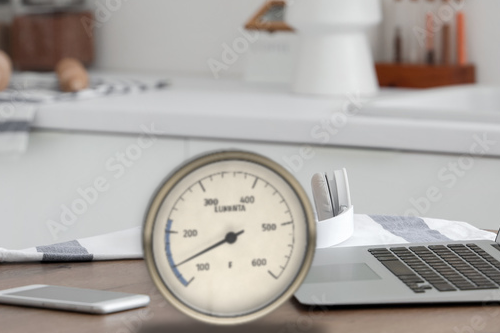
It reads value=140 unit=°F
